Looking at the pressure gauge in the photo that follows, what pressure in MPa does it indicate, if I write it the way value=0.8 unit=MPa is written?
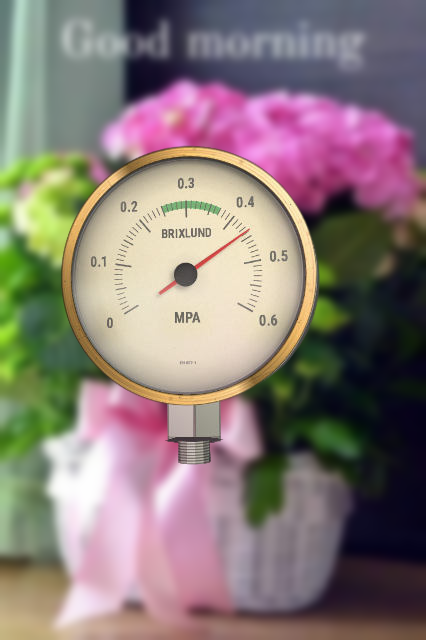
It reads value=0.44 unit=MPa
